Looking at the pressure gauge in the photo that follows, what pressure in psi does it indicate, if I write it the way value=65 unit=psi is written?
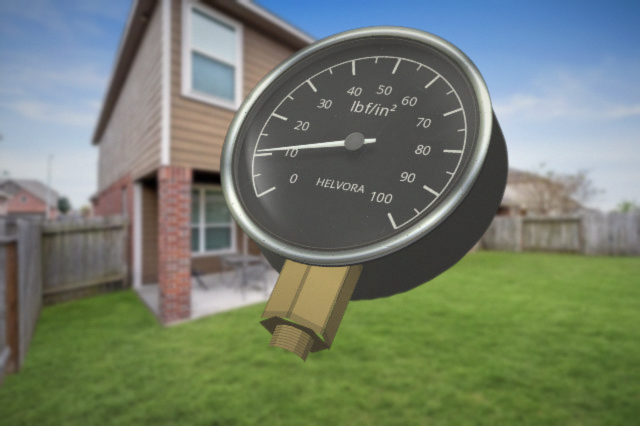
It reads value=10 unit=psi
